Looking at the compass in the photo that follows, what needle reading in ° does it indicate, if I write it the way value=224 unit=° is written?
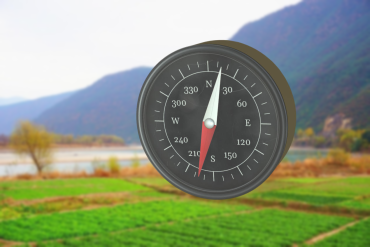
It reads value=195 unit=°
